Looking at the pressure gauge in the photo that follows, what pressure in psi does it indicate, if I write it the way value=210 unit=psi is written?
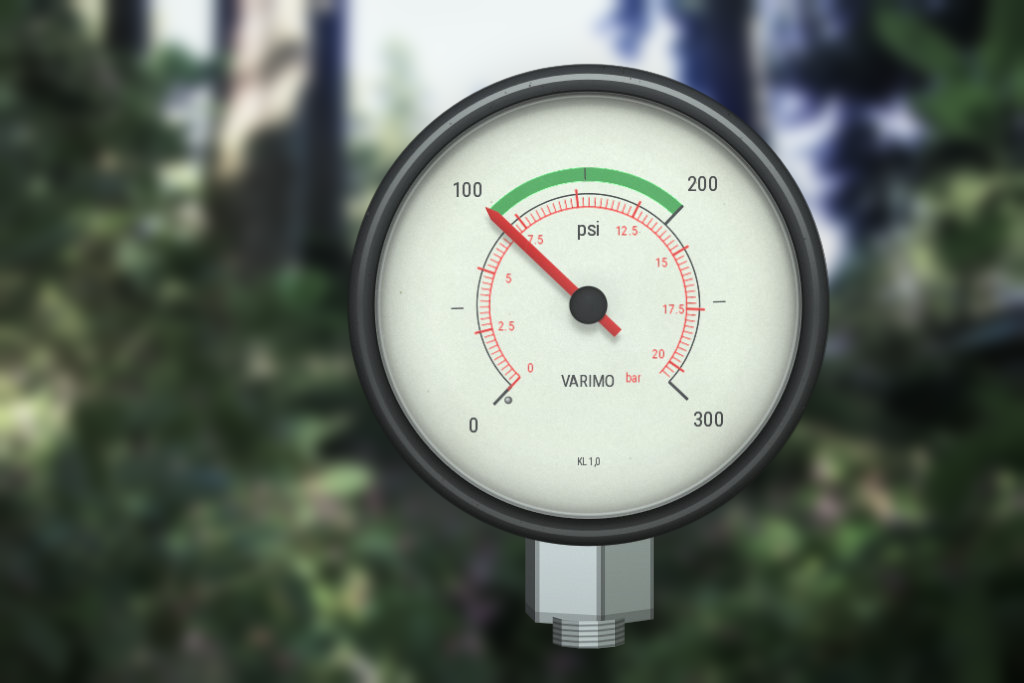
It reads value=100 unit=psi
